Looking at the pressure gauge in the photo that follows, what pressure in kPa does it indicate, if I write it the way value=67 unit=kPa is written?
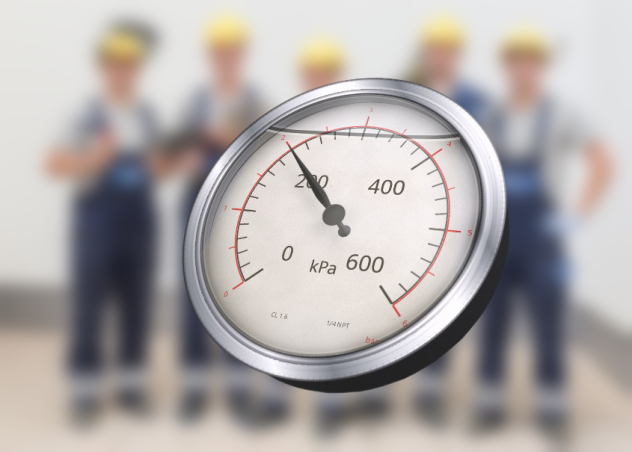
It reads value=200 unit=kPa
